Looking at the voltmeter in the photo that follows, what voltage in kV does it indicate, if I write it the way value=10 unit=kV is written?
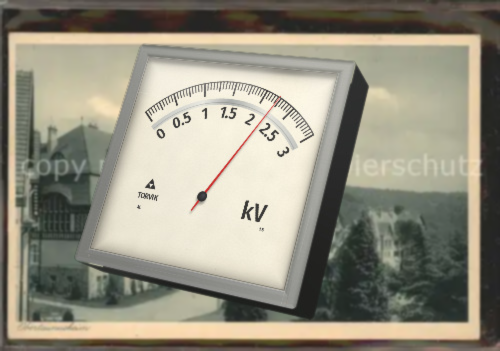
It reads value=2.25 unit=kV
